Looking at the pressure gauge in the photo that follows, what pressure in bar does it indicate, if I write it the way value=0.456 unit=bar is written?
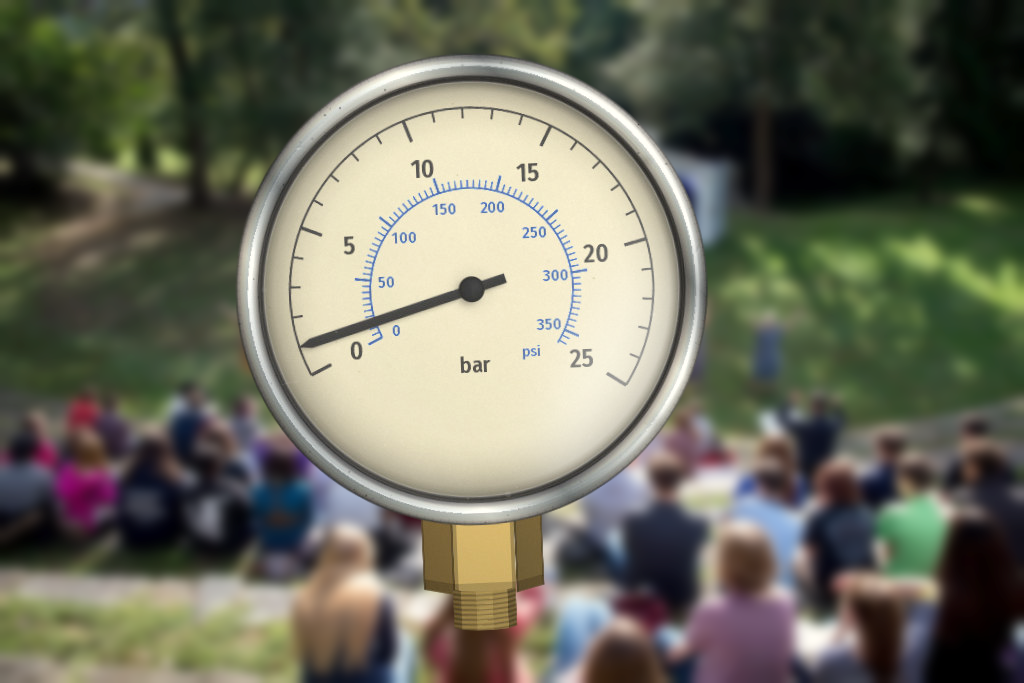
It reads value=1 unit=bar
